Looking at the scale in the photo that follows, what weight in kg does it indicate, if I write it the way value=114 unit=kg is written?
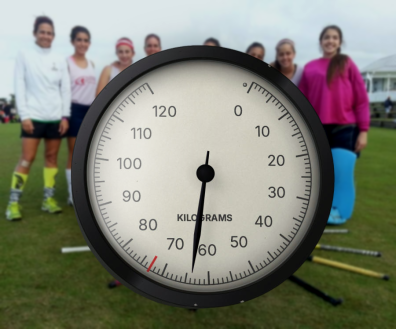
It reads value=64 unit=kg
